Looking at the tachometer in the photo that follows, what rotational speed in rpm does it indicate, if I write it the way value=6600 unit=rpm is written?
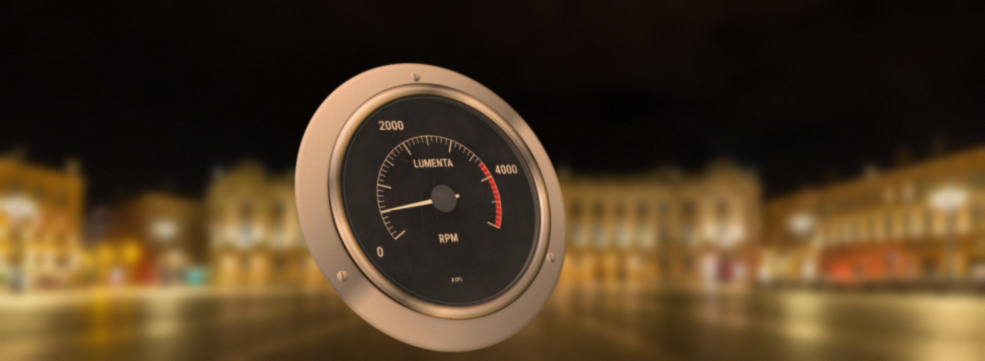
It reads value=500 unit=rpm
